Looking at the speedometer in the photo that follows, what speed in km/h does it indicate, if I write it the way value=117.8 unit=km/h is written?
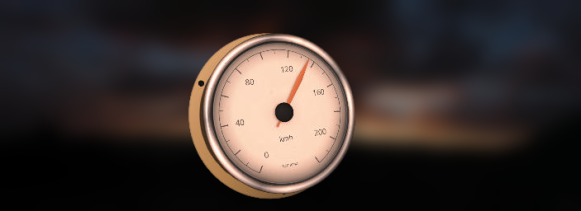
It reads value=135 unit=km/h
